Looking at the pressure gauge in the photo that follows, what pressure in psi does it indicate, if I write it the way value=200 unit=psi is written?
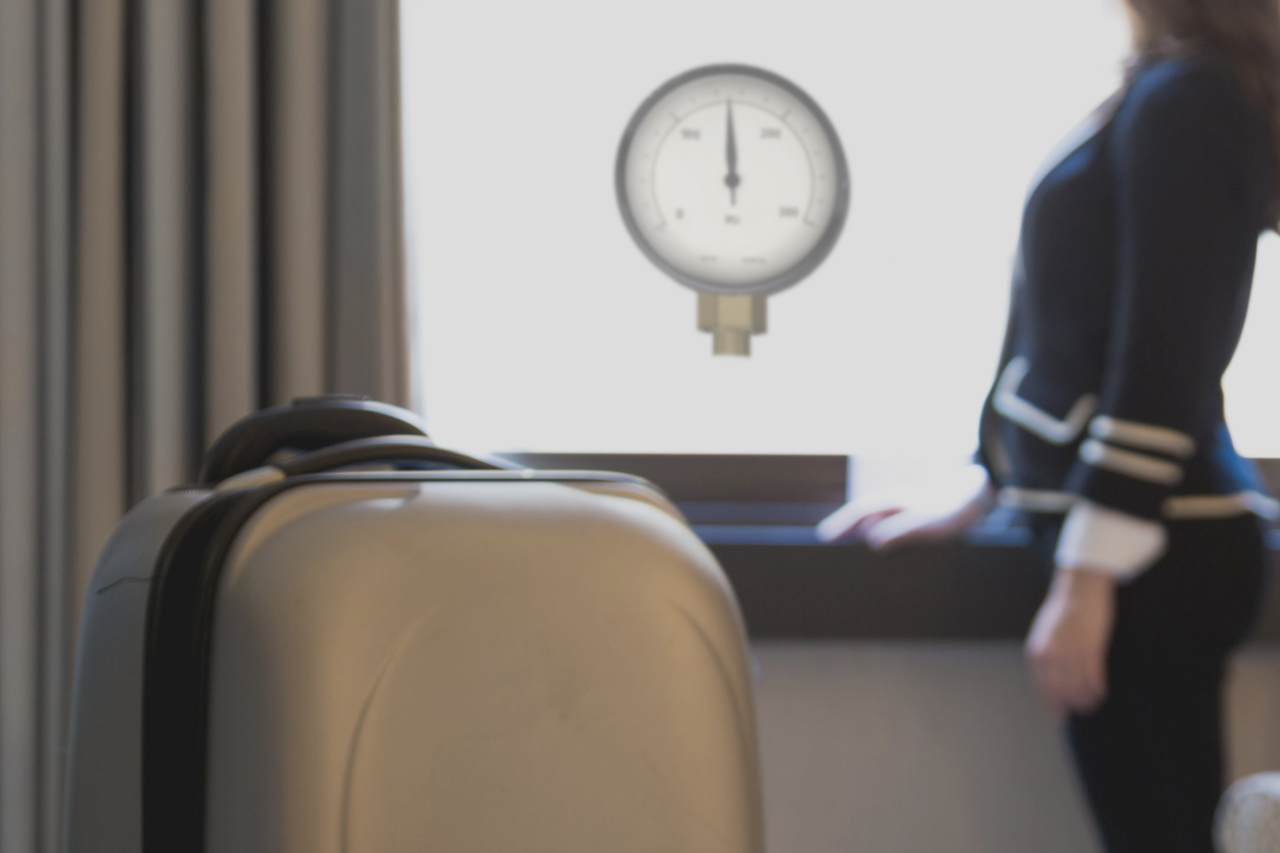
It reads value=150 unit=psi
